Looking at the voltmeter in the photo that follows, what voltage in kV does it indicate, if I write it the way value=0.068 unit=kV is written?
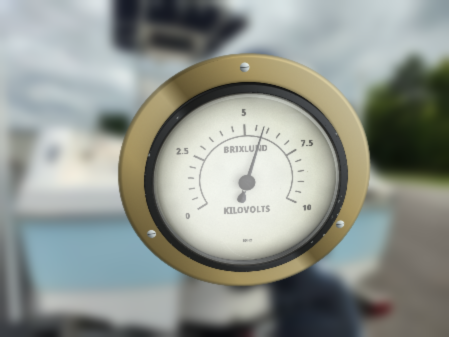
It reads value=5.75 unit=kV
